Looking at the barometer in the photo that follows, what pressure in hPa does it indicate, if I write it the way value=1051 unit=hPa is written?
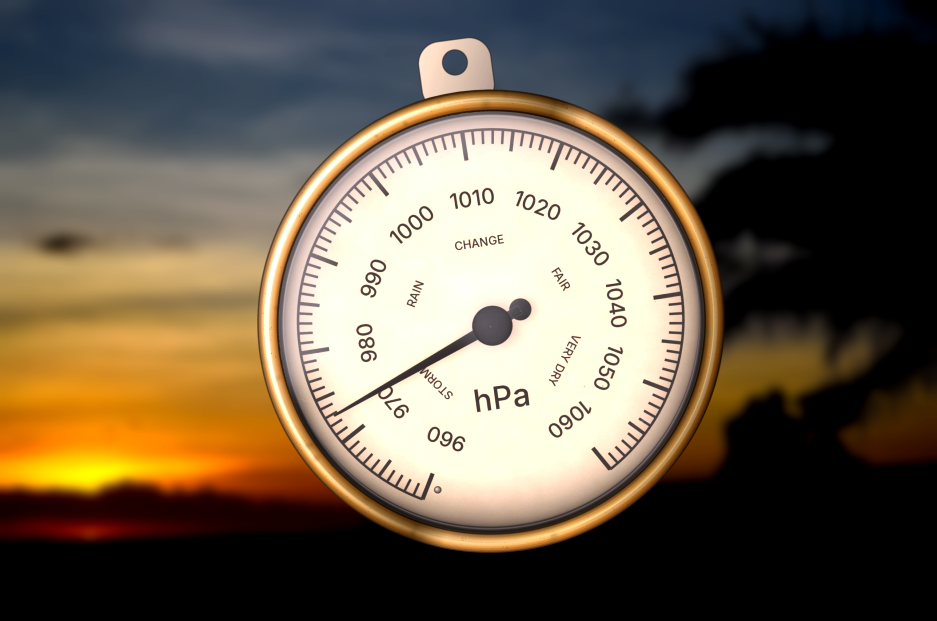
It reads value=973 unit=hPa
